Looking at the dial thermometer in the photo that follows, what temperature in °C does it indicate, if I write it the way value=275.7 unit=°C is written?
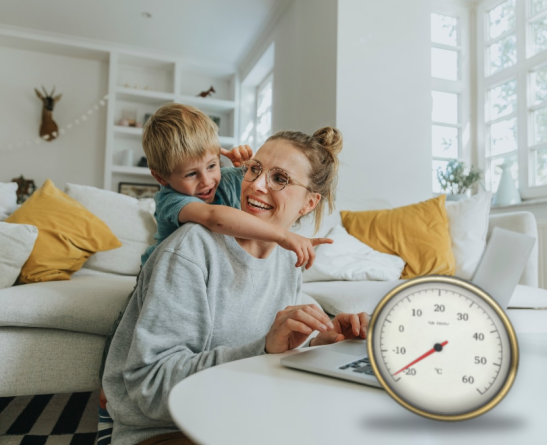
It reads value=-18 unit=°C
